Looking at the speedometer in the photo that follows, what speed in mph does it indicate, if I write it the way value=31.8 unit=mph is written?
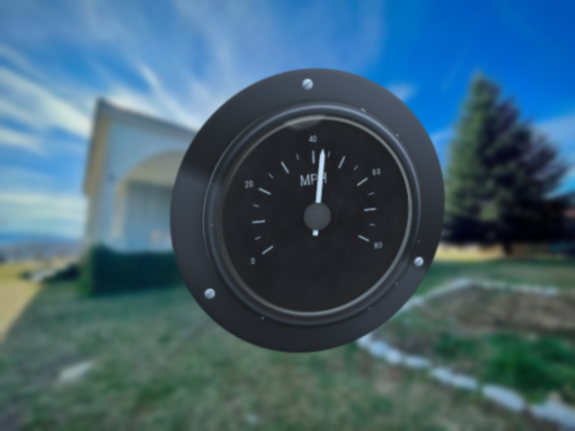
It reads value=42.5 unit=mph
